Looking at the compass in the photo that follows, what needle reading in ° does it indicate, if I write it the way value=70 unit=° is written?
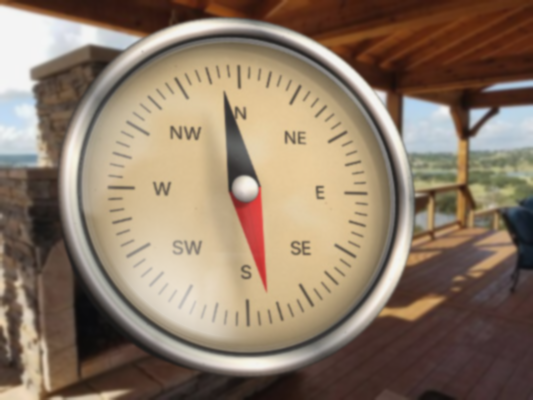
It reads value=170 unit=°
